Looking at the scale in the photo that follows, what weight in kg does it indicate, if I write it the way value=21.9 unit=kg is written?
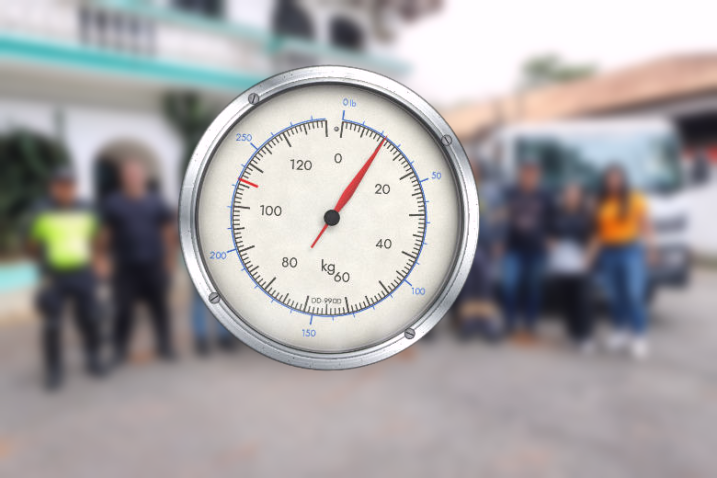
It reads value=10 unit=kg
